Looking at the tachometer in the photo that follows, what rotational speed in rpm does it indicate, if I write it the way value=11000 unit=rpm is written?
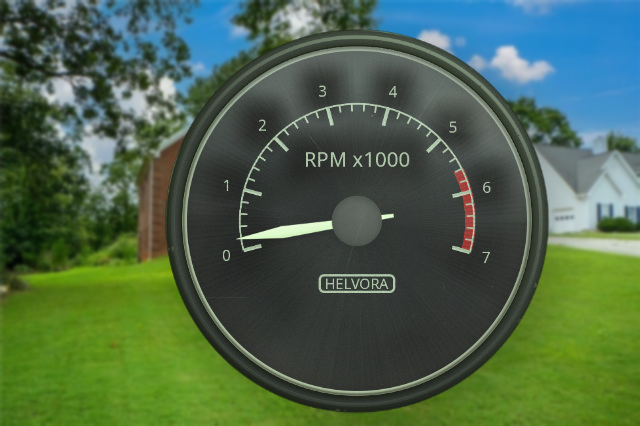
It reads value=200 unit=rpm
